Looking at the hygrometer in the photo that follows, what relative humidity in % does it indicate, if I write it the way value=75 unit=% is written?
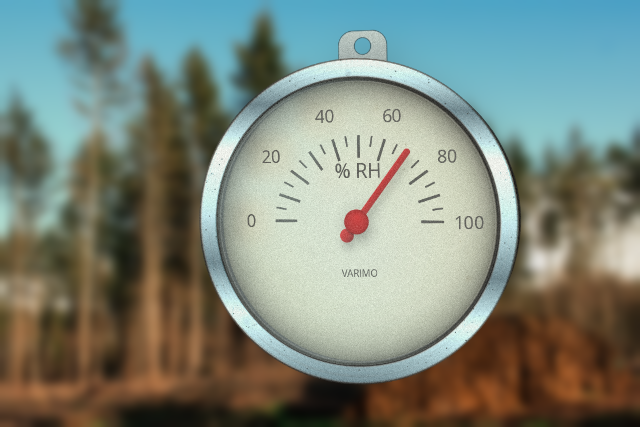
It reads value=70 unit=%
